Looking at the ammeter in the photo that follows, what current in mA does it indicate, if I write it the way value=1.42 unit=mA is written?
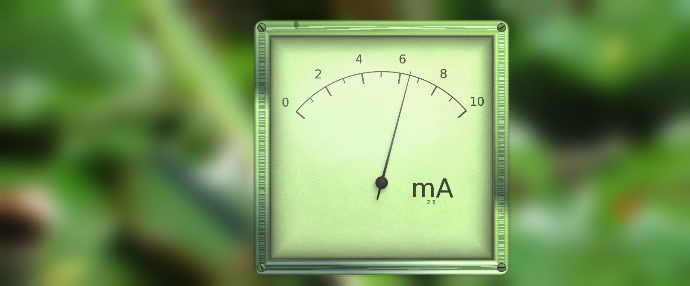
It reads value=6.5 unit=mA
